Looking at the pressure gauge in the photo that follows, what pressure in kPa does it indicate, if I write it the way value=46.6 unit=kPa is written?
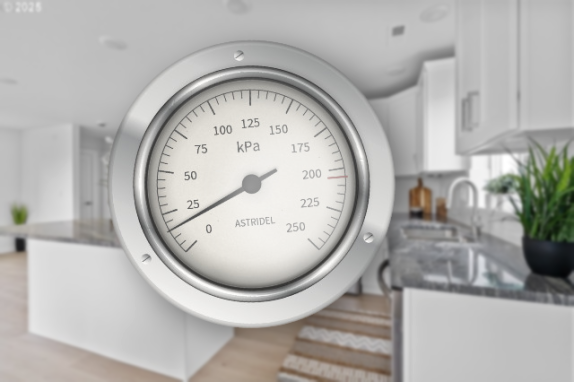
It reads value=15 unit=kPa
